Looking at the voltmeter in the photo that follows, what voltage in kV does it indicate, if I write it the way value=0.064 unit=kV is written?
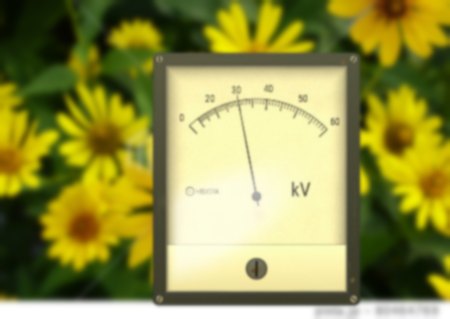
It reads value=30 unit=kV
